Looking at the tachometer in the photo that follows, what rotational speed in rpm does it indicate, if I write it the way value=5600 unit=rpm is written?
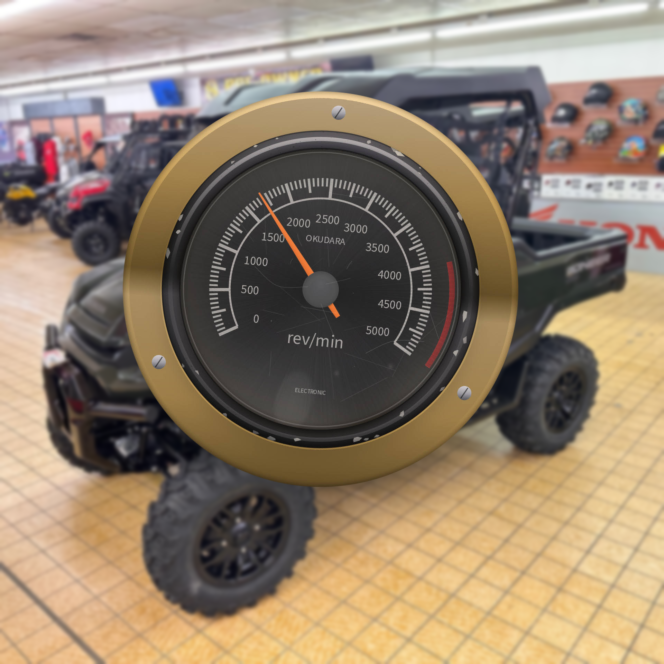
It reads value=1700 unit=rpm
